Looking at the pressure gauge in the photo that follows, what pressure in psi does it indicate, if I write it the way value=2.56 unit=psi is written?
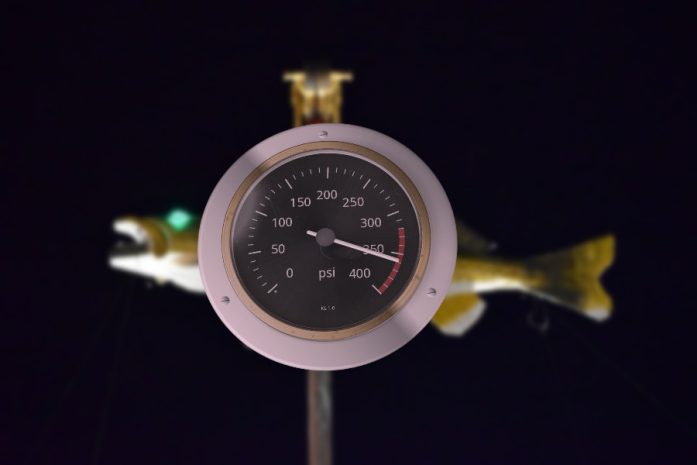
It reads value=360 unit=psi
